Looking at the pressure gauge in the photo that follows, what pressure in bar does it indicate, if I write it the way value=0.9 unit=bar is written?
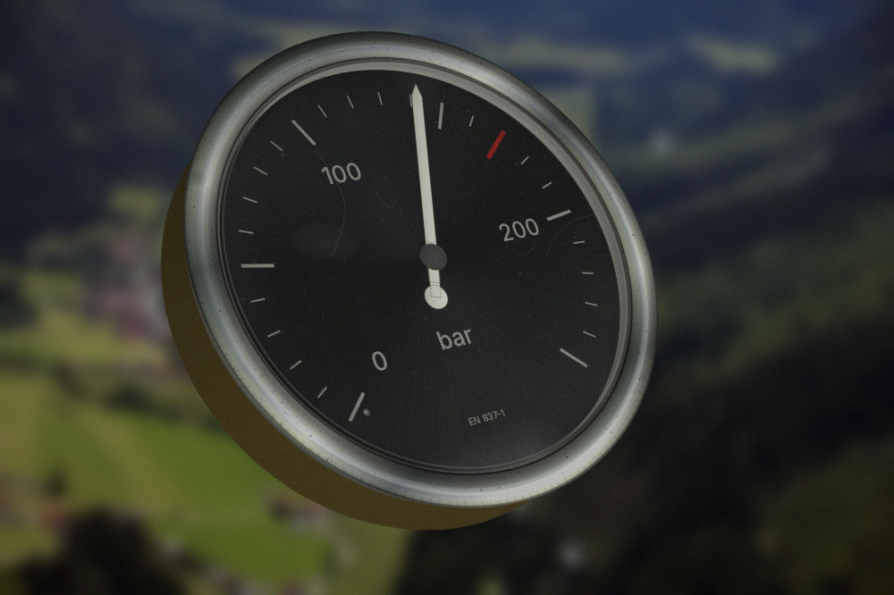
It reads value=140 unit=bar
